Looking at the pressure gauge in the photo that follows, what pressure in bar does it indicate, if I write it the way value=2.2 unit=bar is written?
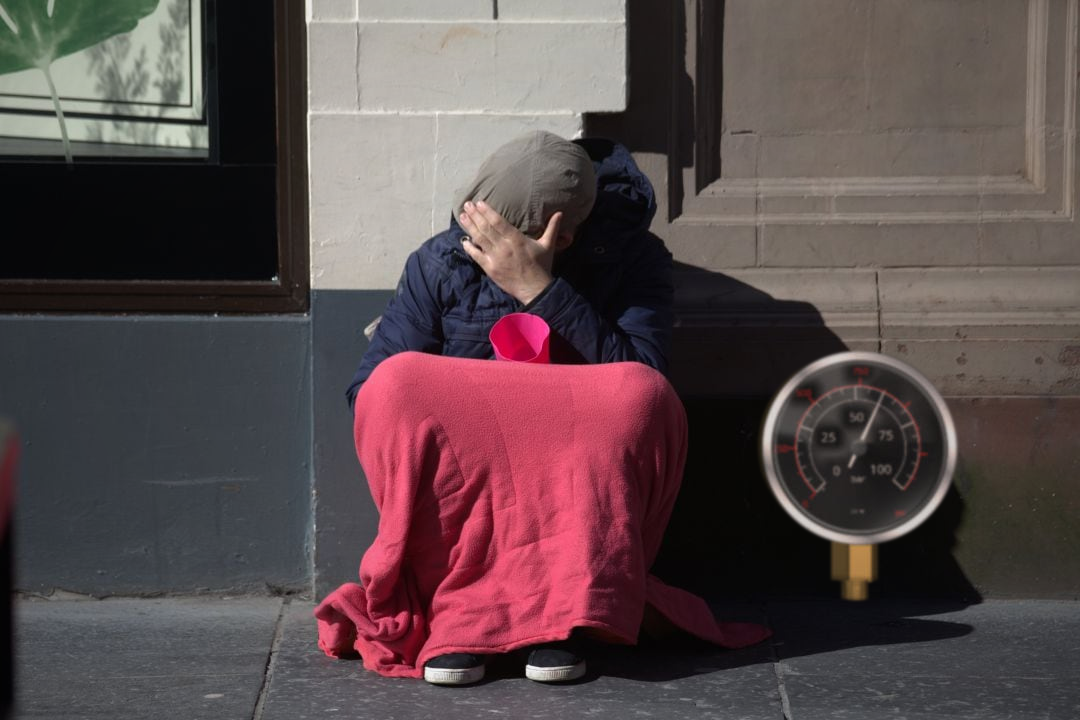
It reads value=60 unit=bar
